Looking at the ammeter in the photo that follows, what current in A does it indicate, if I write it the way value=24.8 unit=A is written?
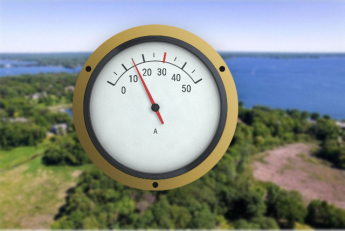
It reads value=15 unit=A
